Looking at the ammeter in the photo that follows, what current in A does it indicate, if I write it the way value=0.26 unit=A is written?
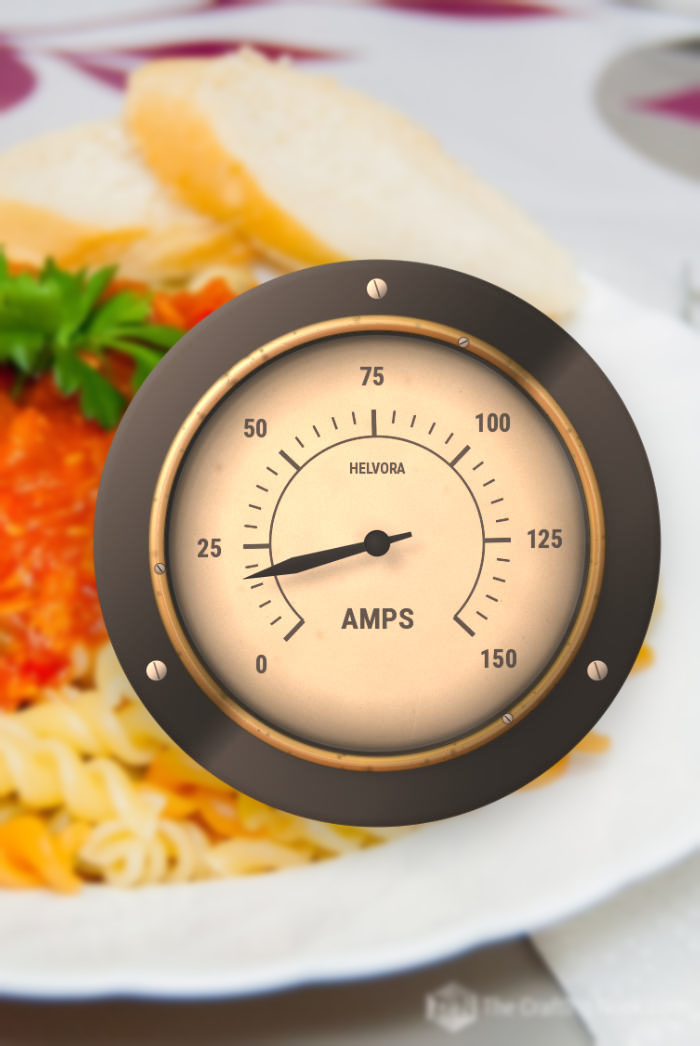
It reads value=17.5 unit=A
